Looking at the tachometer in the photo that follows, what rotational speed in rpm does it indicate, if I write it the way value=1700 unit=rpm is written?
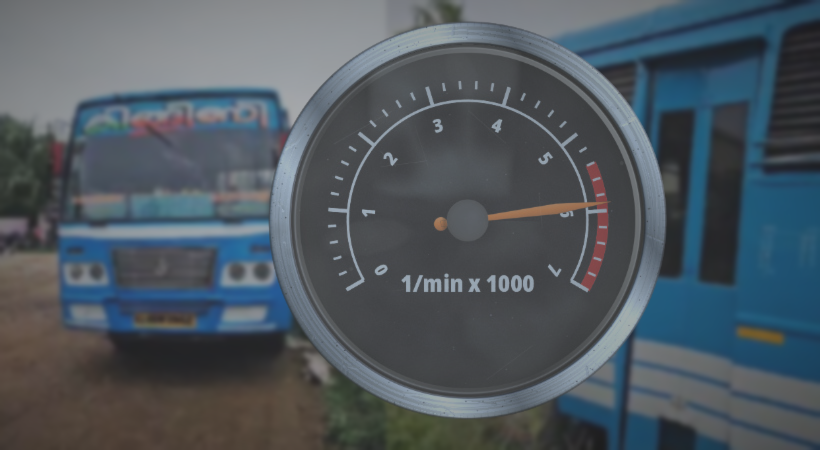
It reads value=5900 unit=rpm
